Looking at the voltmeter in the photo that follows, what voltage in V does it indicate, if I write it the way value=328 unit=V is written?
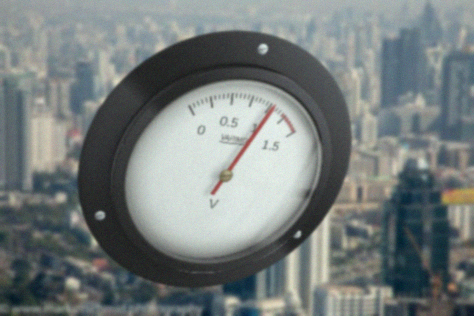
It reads value=1 unit=V
